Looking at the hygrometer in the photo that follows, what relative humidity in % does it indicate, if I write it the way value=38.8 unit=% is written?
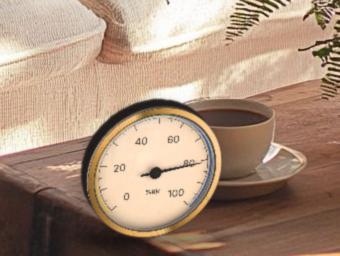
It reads value=80 unit=%
